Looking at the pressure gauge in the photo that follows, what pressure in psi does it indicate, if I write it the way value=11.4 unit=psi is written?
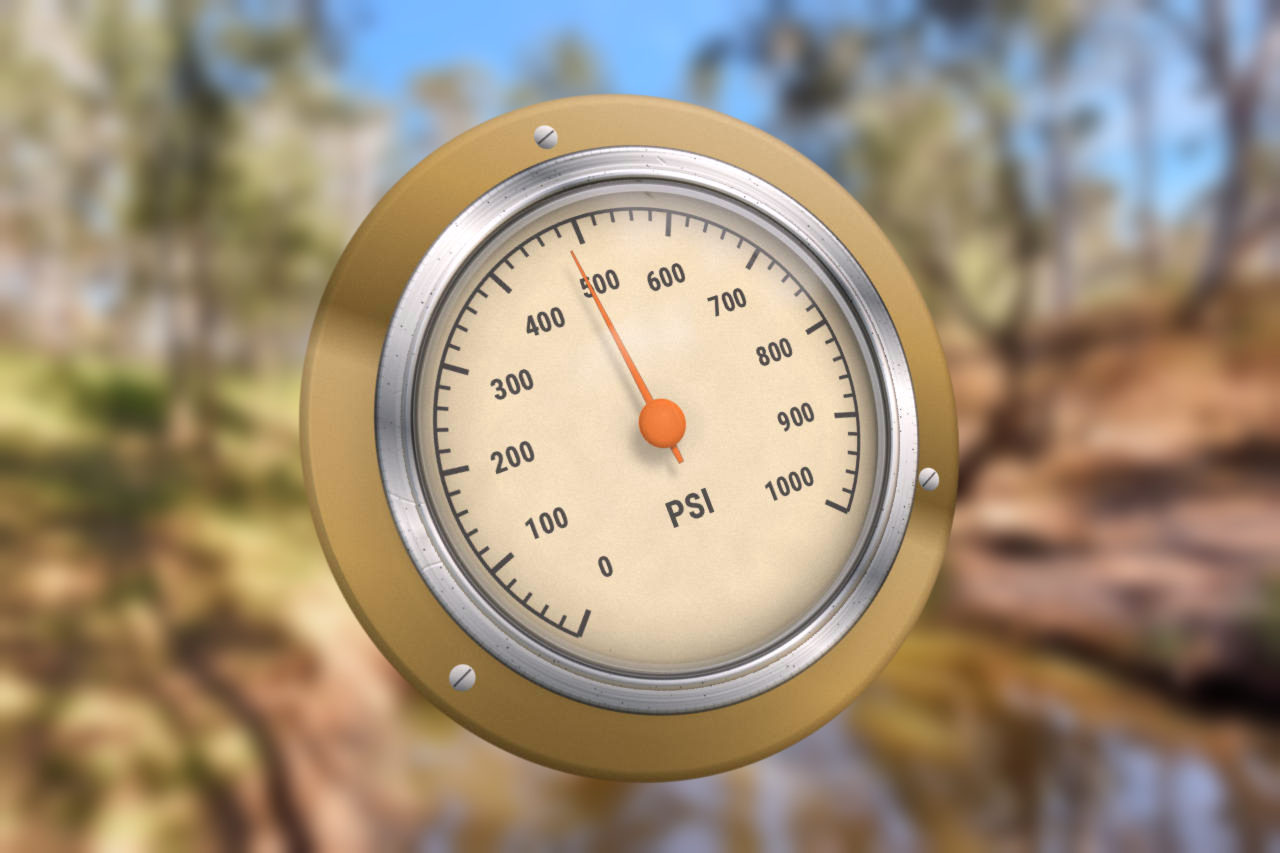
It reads value=480 unit=psi
